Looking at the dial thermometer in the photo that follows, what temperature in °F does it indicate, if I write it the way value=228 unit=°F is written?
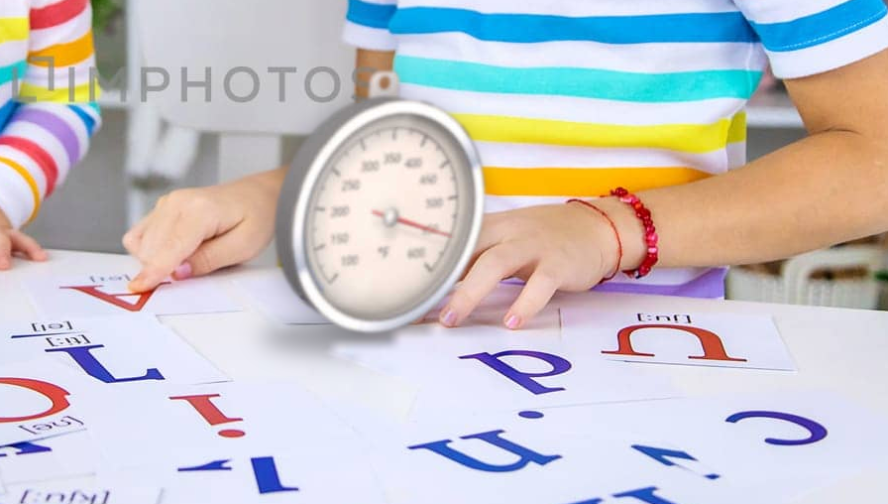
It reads value=550 unit=°F
